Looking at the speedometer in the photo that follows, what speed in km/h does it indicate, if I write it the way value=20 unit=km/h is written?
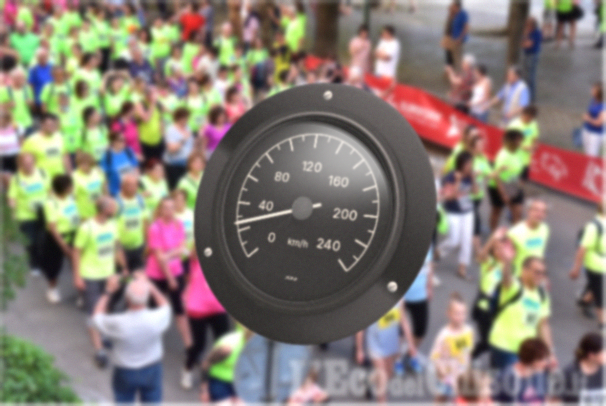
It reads value=25 unit=km/h
